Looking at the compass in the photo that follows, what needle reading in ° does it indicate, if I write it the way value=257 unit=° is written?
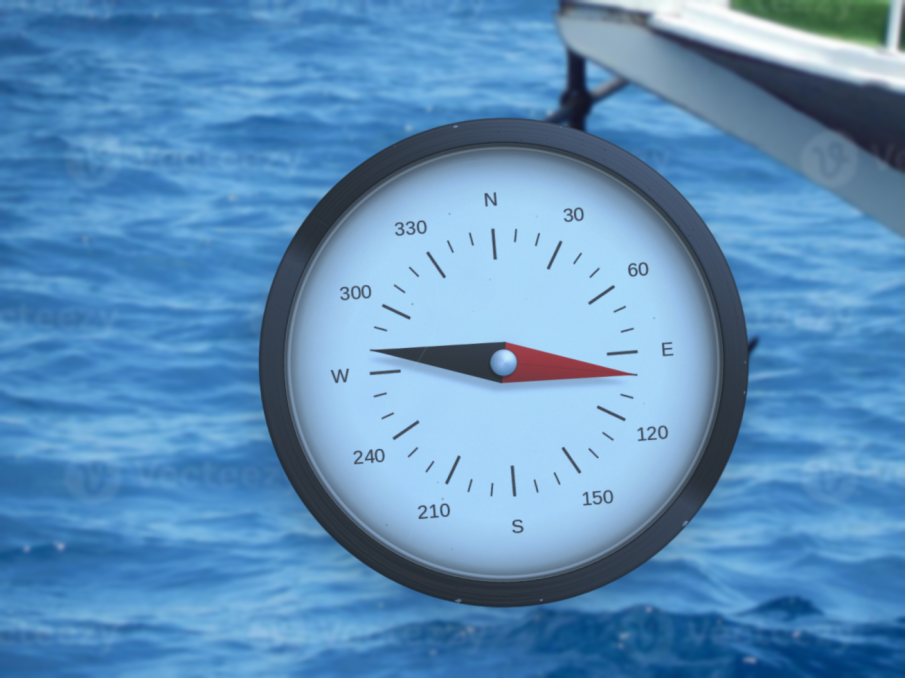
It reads value=100 unit=°
